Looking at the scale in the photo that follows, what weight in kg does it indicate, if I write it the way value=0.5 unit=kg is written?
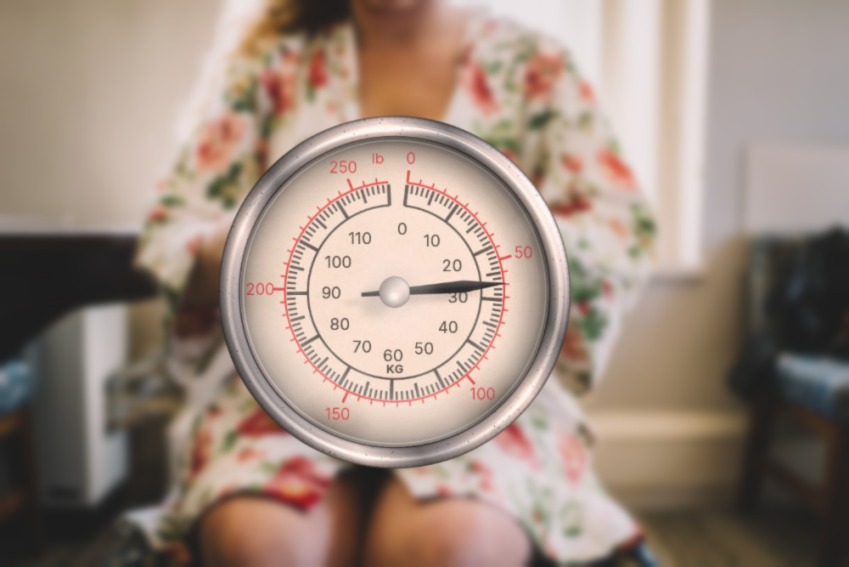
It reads value=27 unit=kg
